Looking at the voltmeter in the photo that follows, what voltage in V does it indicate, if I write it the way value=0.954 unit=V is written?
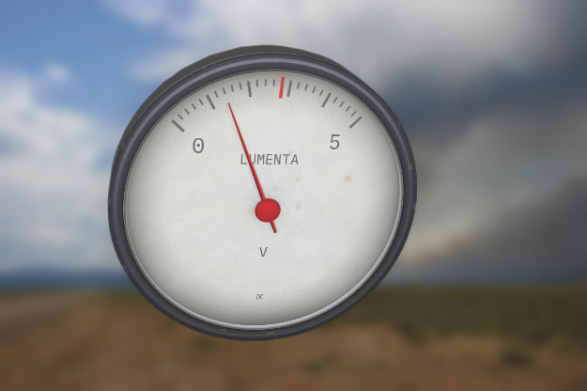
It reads value=1.4 unit=V
